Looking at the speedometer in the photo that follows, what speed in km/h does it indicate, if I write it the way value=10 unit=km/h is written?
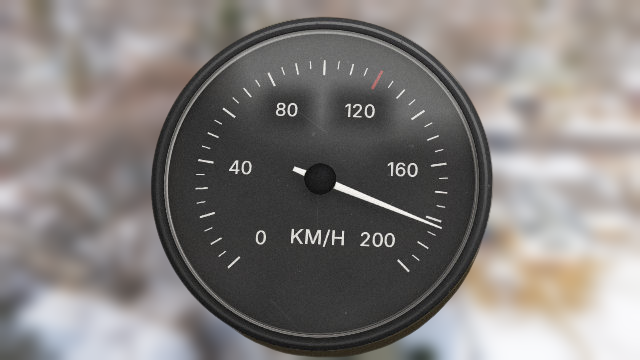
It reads value=182.5 unit=km/h
